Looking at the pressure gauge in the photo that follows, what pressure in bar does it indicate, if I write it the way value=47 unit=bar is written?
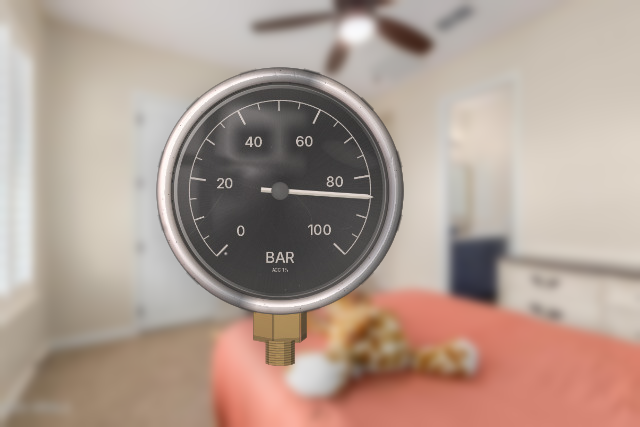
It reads value=85 unit=bar
